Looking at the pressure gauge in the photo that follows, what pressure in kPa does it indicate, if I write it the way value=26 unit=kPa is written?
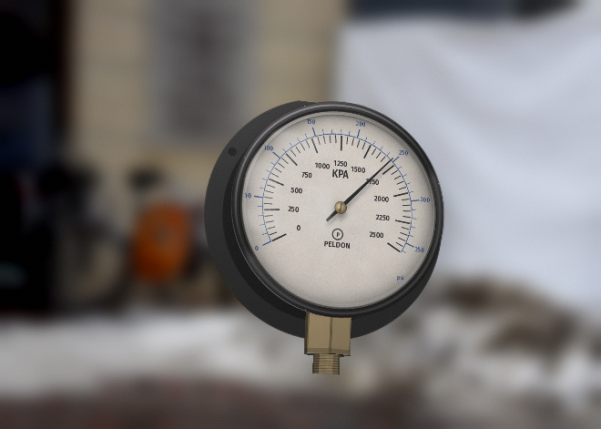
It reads value=1700 unit=kPa
